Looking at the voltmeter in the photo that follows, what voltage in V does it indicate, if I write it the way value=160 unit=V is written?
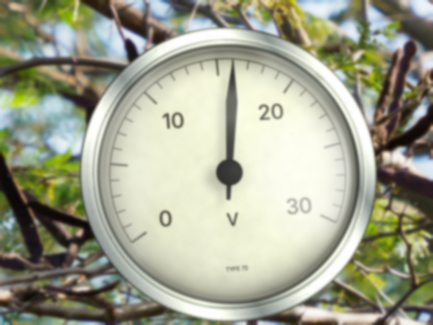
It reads value=16 unit=V
